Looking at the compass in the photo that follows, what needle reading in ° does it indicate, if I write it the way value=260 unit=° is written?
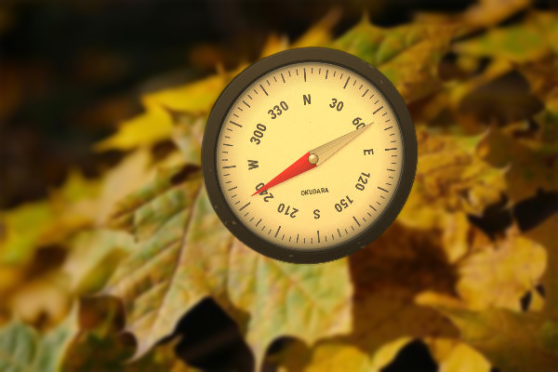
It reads value=245 unit=°
